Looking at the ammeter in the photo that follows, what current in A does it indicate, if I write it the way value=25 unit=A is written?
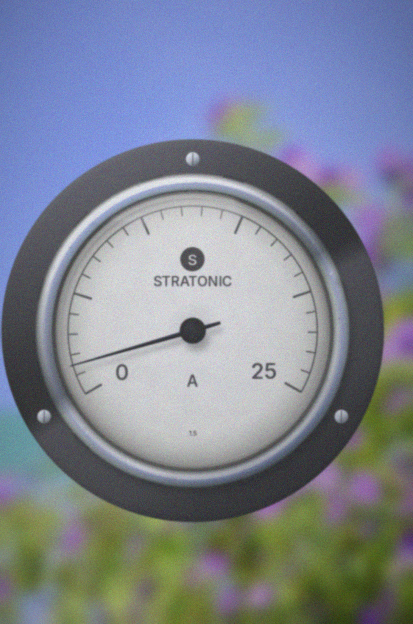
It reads value=1.5 unit=A
